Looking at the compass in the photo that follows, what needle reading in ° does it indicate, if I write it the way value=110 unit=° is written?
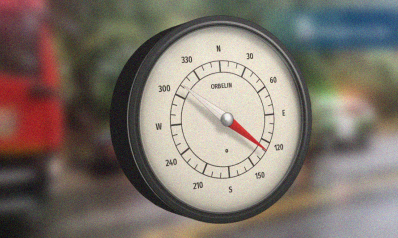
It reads value=130 unit=°
